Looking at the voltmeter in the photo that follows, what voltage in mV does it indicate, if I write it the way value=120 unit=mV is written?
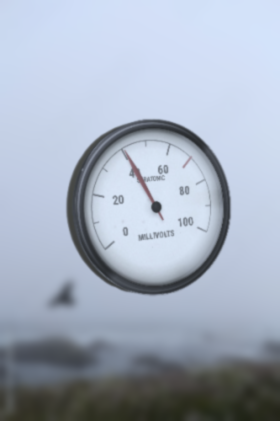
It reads value=40 unit=mV
